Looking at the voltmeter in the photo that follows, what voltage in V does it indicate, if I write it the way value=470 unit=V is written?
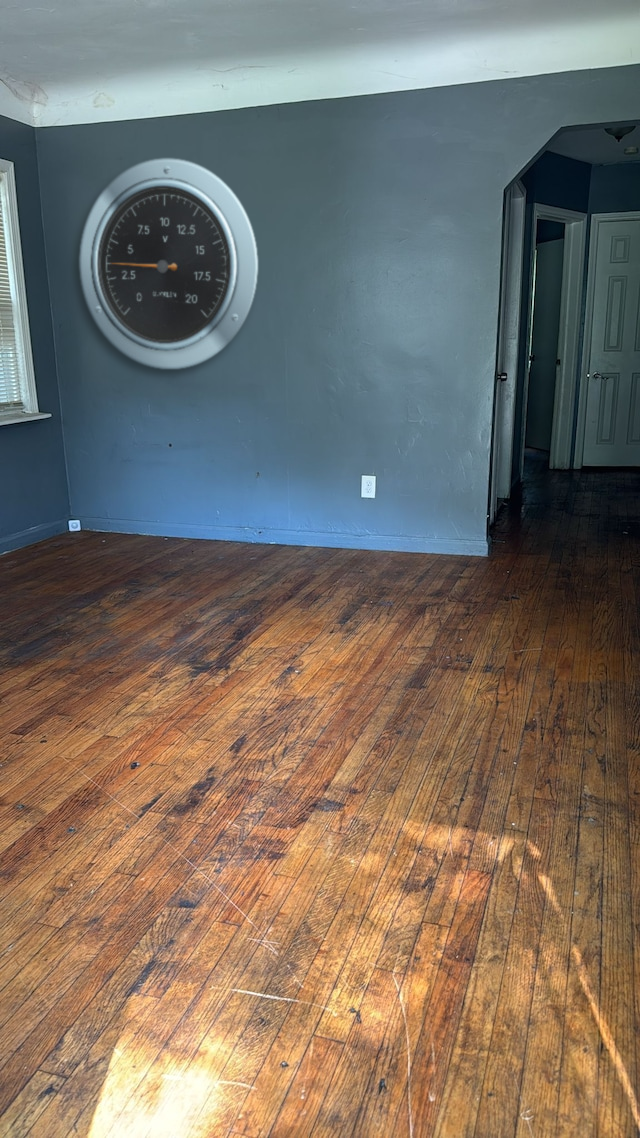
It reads value=3.5 unit=V
